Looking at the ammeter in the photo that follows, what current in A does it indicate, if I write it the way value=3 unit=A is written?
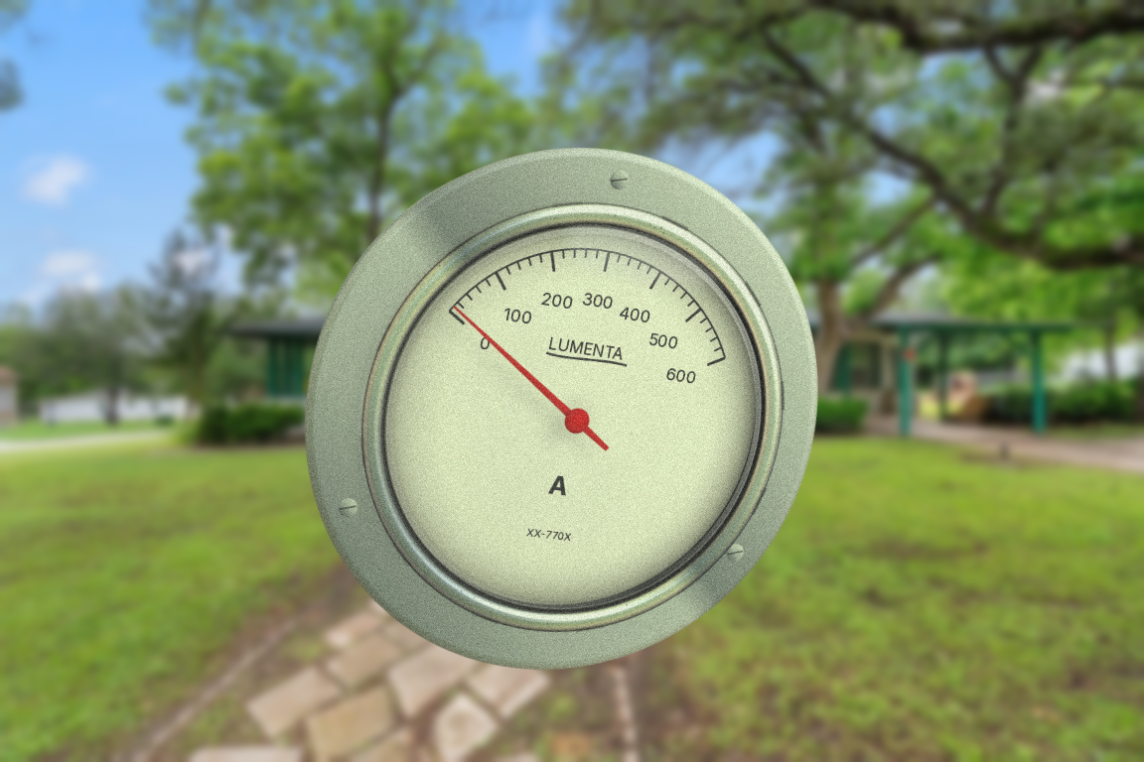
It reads value=10 unit=A
